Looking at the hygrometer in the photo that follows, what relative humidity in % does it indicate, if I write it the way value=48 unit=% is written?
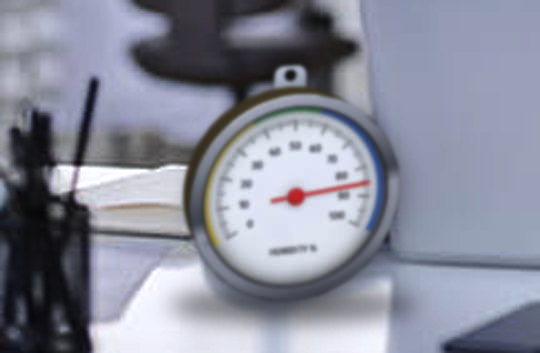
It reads value=85 unit=%
